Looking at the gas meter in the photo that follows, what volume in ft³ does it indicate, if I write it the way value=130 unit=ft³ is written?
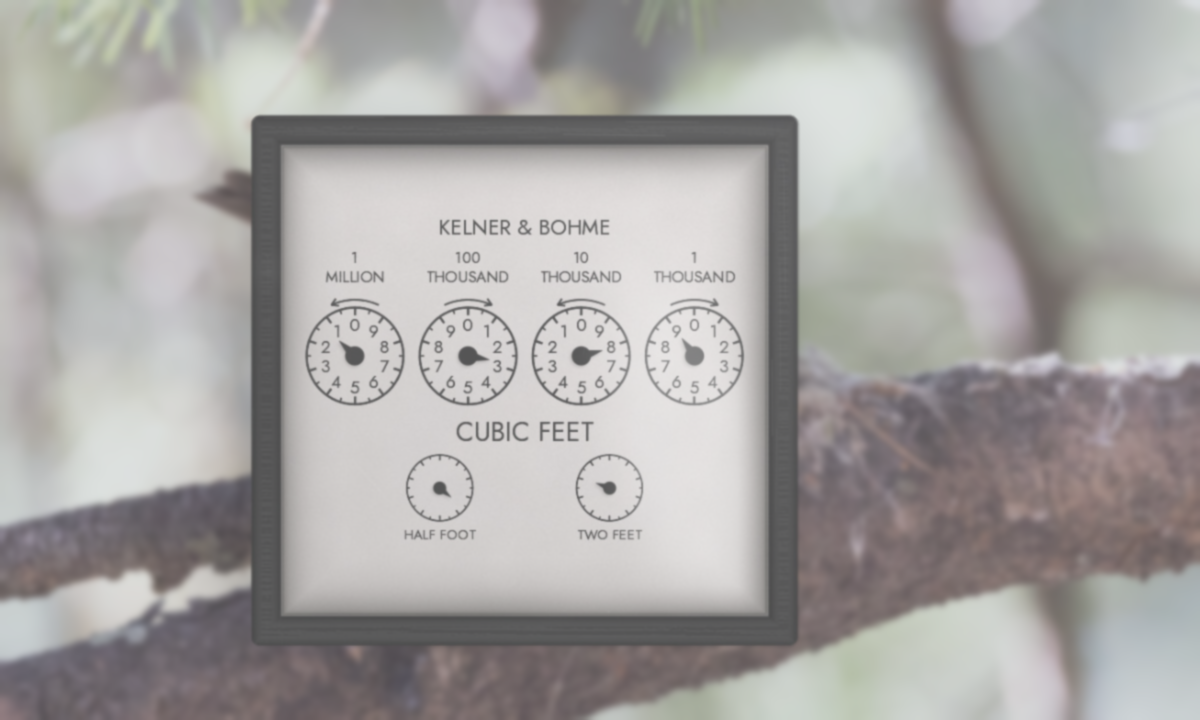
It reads value=127900 unit=ft³
